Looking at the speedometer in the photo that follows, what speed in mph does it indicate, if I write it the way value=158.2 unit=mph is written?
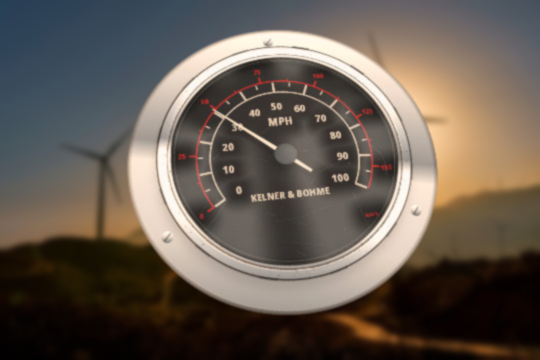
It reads value=30 unit=mph
